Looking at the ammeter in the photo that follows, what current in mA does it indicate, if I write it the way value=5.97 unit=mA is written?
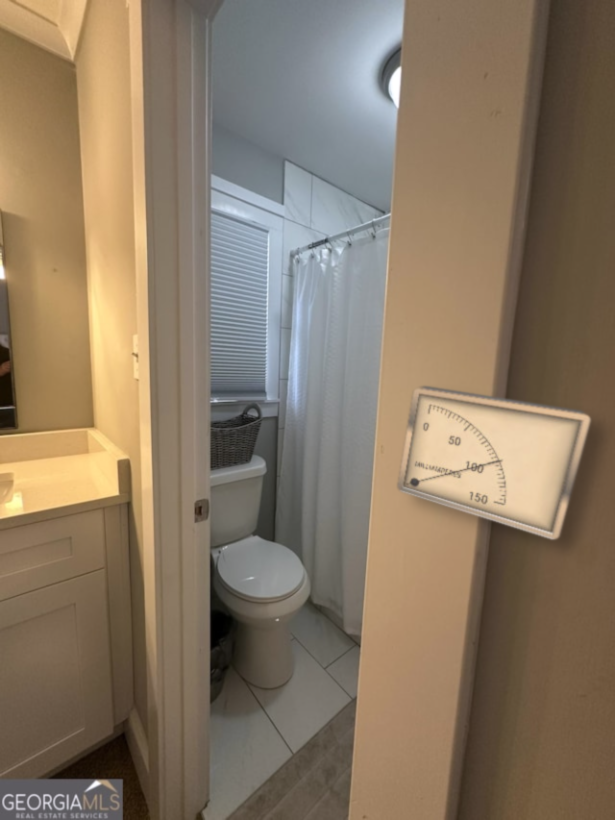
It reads value=100 unit=mA
